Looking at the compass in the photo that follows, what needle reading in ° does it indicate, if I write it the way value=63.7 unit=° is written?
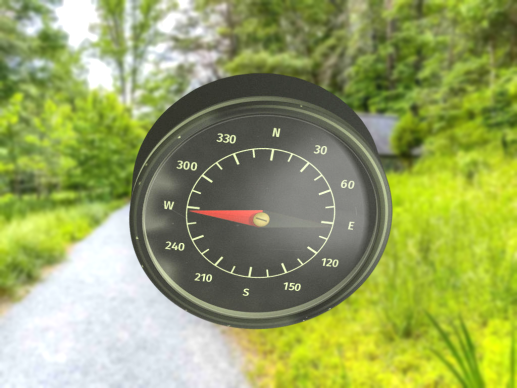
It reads value=270 unit=°
